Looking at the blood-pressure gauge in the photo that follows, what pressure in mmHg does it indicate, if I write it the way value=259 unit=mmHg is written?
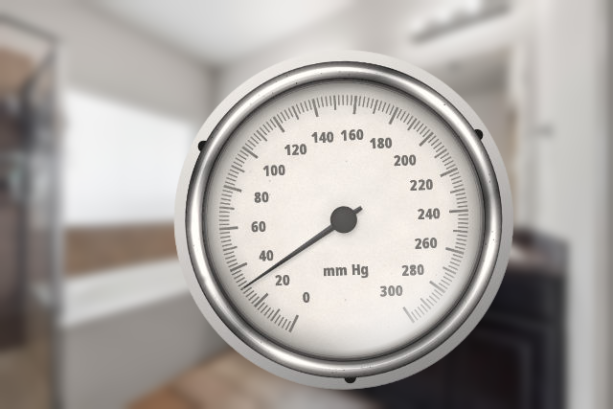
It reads value=30 unit=mmHg
